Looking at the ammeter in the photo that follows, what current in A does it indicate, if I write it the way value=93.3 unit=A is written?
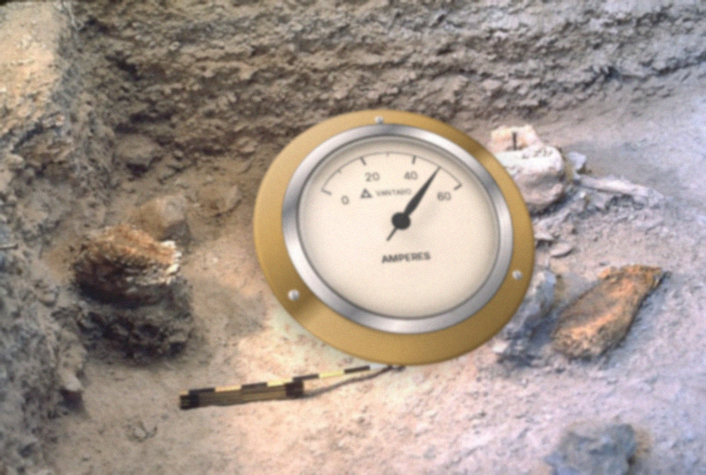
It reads value=50 unit=A
